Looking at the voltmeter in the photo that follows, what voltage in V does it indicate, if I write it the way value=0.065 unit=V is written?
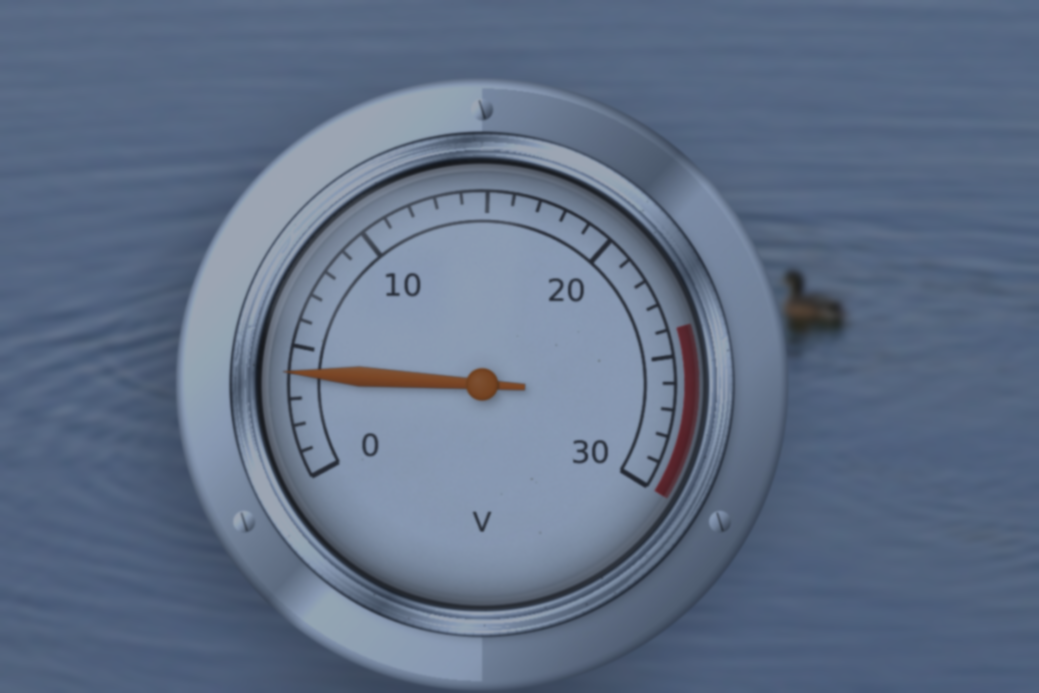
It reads value=4 unit=V
